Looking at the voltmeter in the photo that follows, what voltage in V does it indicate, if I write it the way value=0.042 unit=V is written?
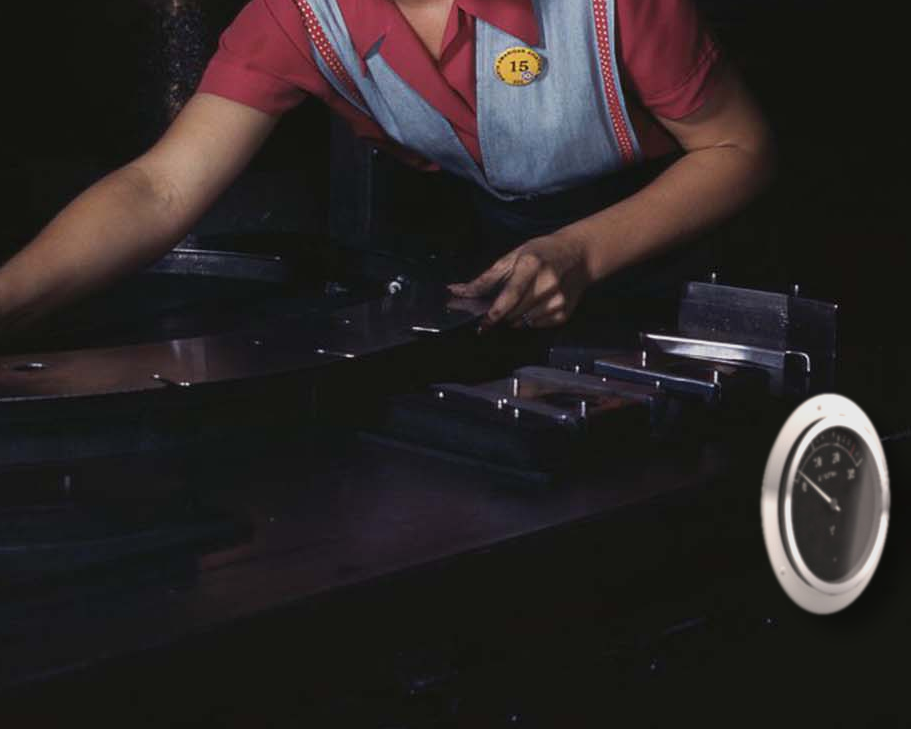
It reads value=2 unit=V
